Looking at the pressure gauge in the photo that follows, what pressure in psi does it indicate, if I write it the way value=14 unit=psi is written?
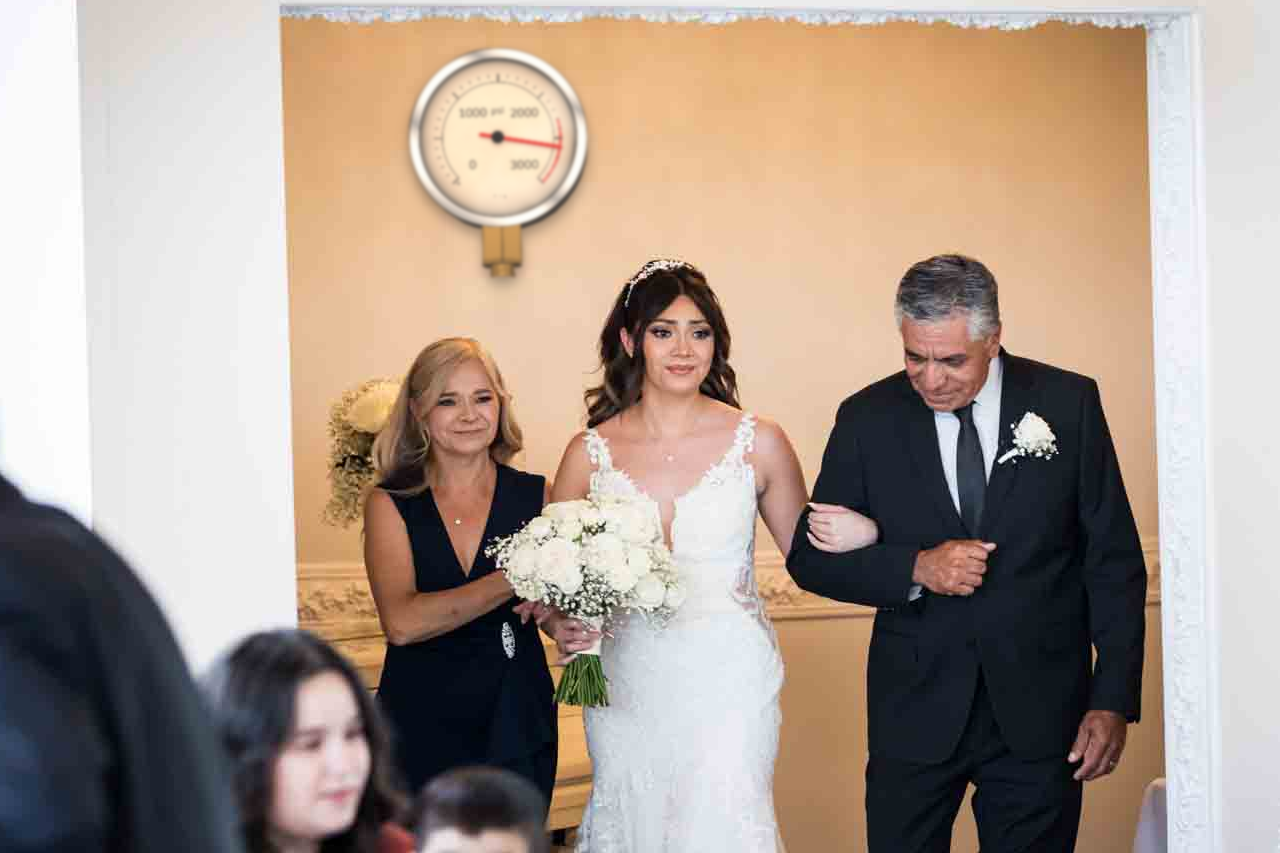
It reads value=2600 unit=psi
